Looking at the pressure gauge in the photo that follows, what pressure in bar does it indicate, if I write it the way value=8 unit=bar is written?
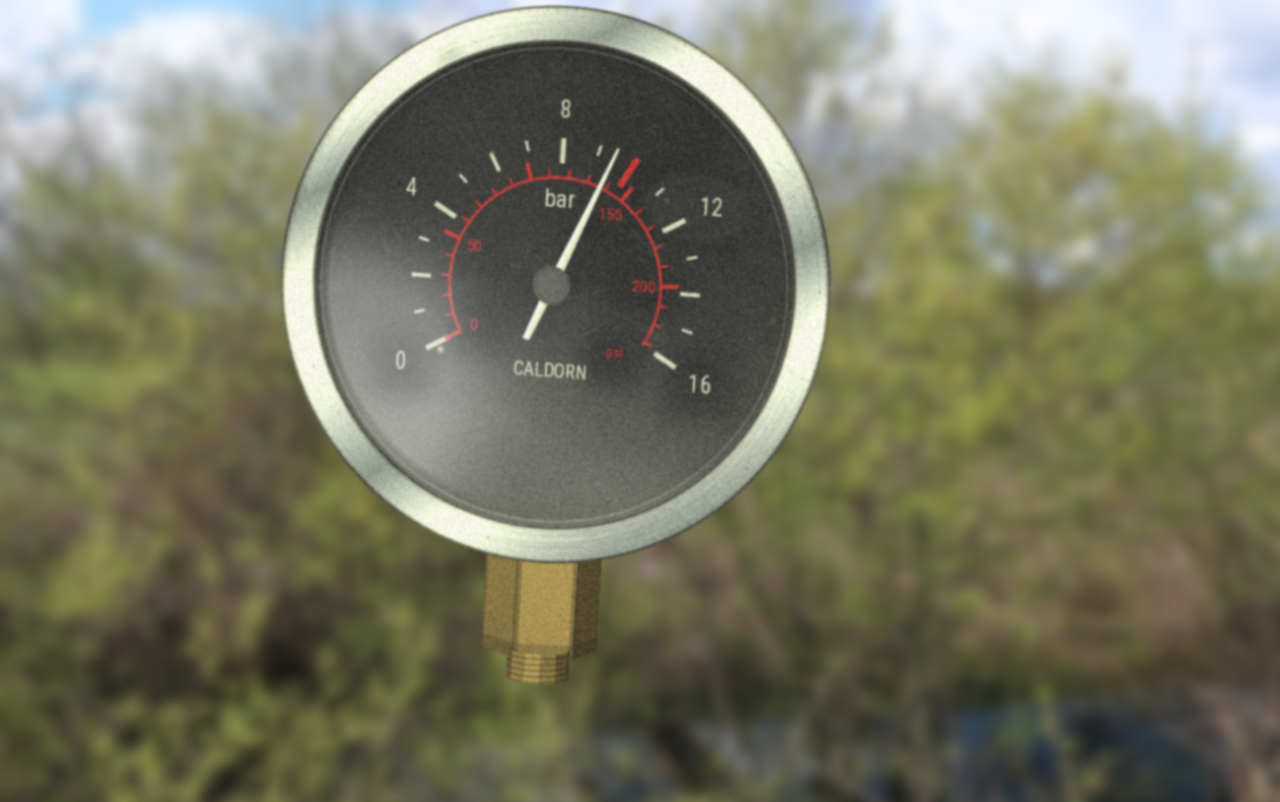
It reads value=9.5 unit=bar
